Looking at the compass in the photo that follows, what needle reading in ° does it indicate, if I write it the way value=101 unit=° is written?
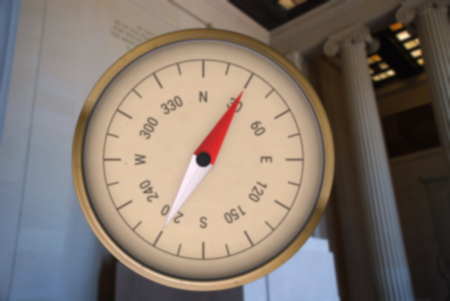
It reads value=30 unit=°
